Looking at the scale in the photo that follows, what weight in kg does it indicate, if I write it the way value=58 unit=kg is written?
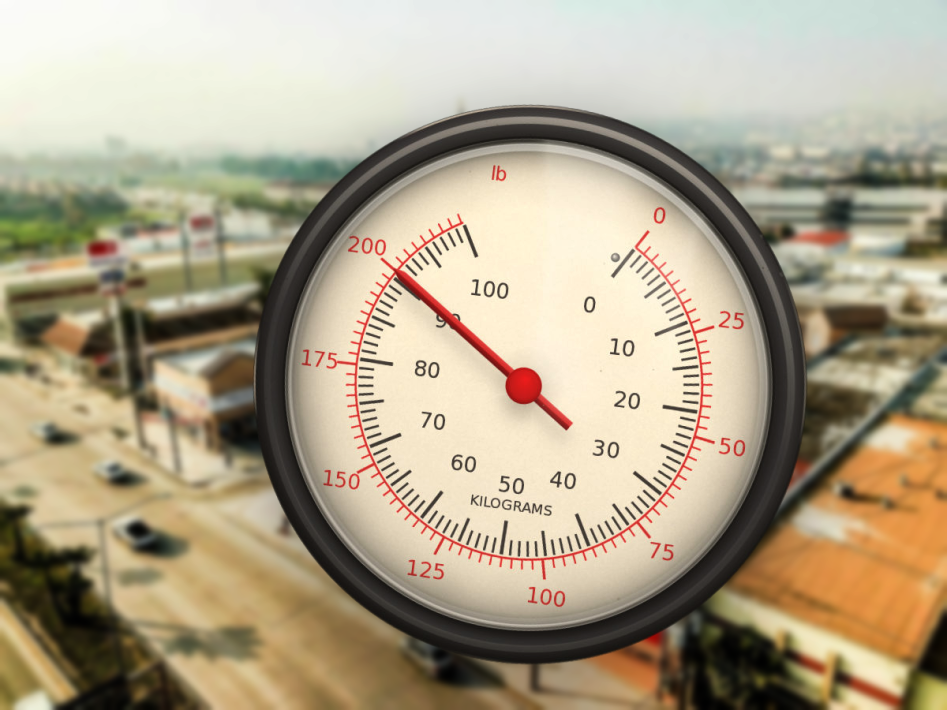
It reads value=91 unit=kg
